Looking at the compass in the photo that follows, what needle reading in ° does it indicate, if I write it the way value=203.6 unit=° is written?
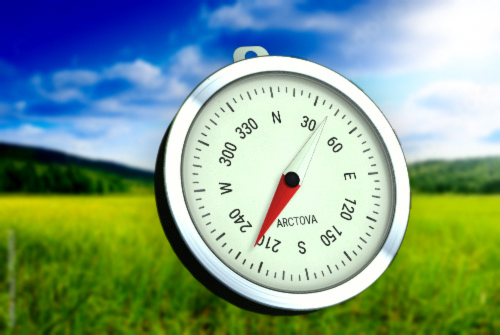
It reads value=220 unit=°
